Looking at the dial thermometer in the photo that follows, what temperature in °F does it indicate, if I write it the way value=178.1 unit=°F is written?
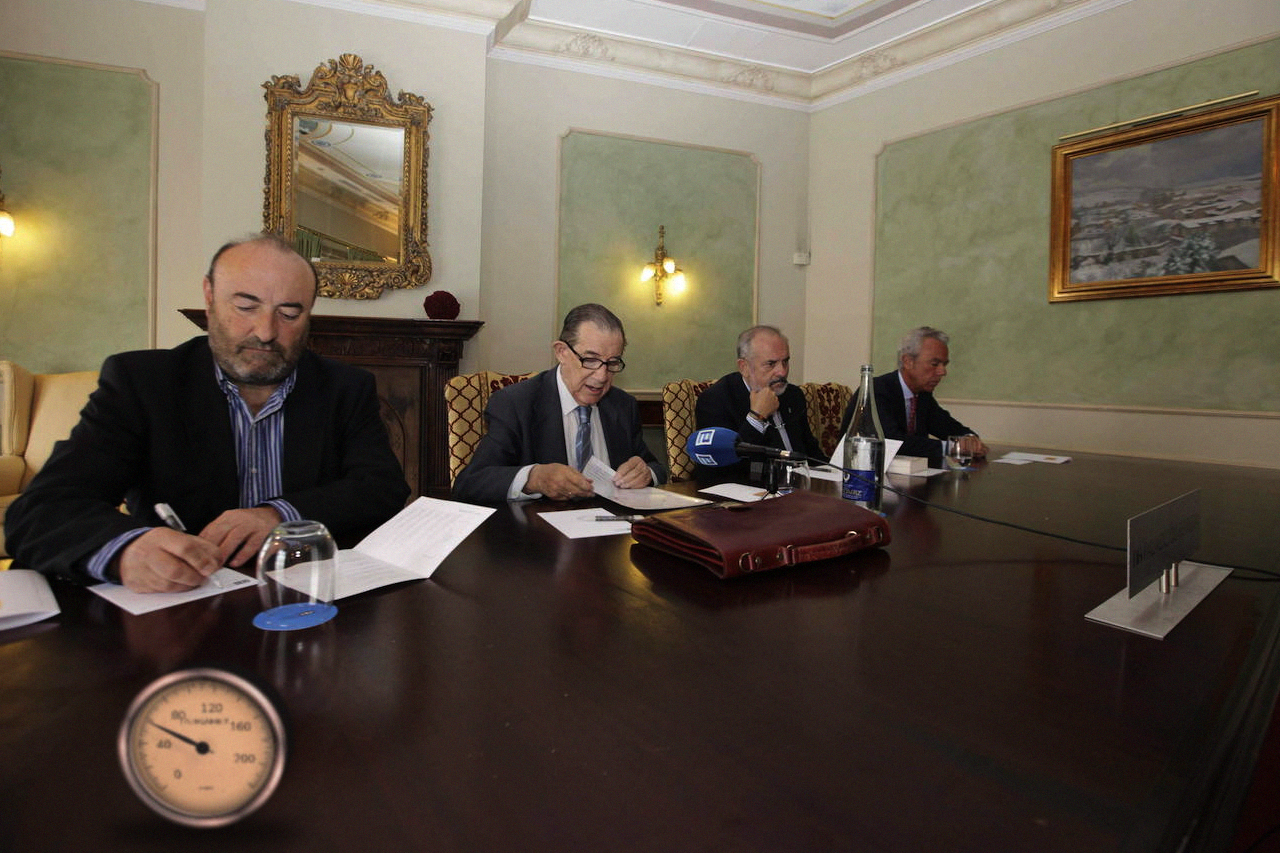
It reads value=60 unit=°F
